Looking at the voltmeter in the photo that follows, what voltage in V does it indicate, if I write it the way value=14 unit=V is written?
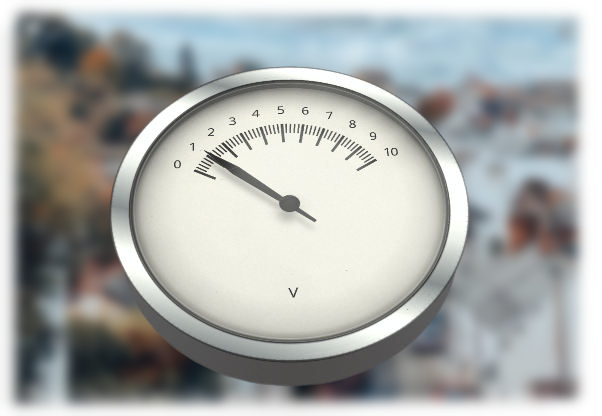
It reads value=1 unit=V
